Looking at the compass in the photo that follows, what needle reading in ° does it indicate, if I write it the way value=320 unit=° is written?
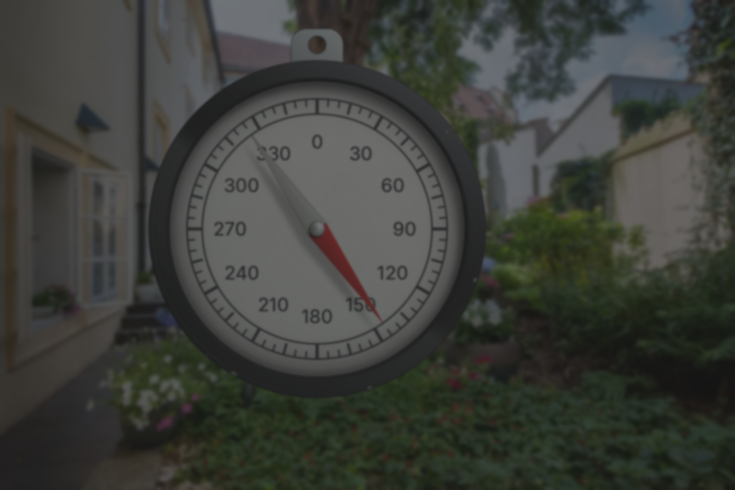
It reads value=145 unit=°
